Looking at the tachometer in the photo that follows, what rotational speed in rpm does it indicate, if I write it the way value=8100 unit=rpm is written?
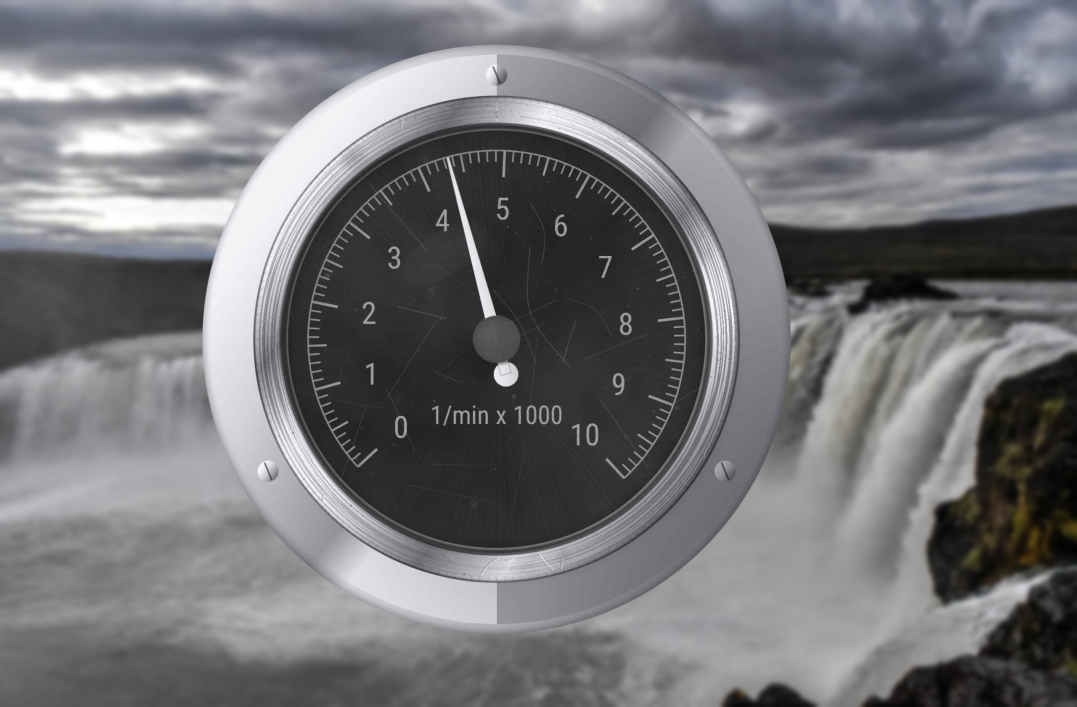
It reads value=4350 unit=rpm
